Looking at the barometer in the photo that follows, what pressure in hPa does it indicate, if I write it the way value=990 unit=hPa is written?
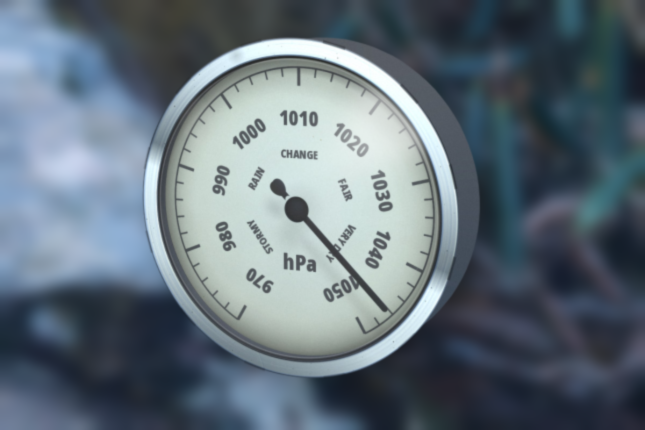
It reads value=1046 unit=hPa
